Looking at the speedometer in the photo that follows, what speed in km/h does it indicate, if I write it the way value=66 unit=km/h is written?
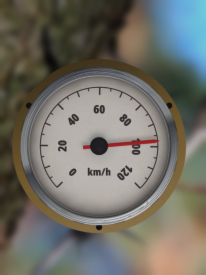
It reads value=97.5 unit=km/h
